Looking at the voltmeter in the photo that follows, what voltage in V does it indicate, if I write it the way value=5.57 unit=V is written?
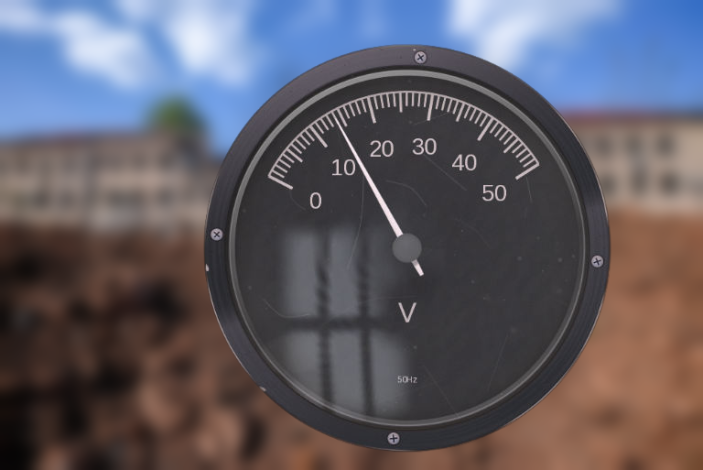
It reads value=14 unit=V
